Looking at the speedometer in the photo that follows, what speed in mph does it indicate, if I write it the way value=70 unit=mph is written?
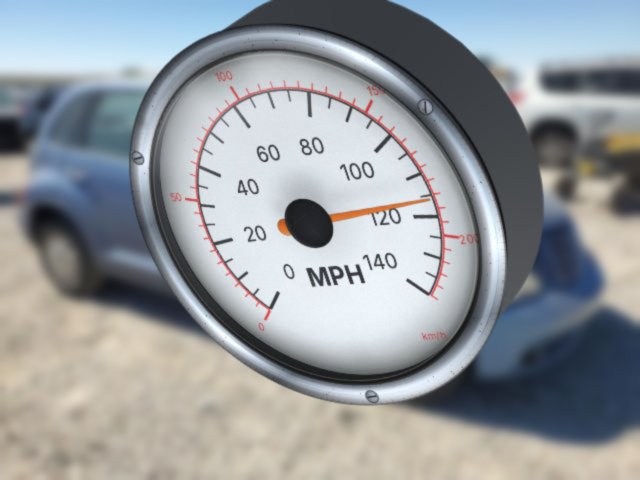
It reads value=115 unit=mph
